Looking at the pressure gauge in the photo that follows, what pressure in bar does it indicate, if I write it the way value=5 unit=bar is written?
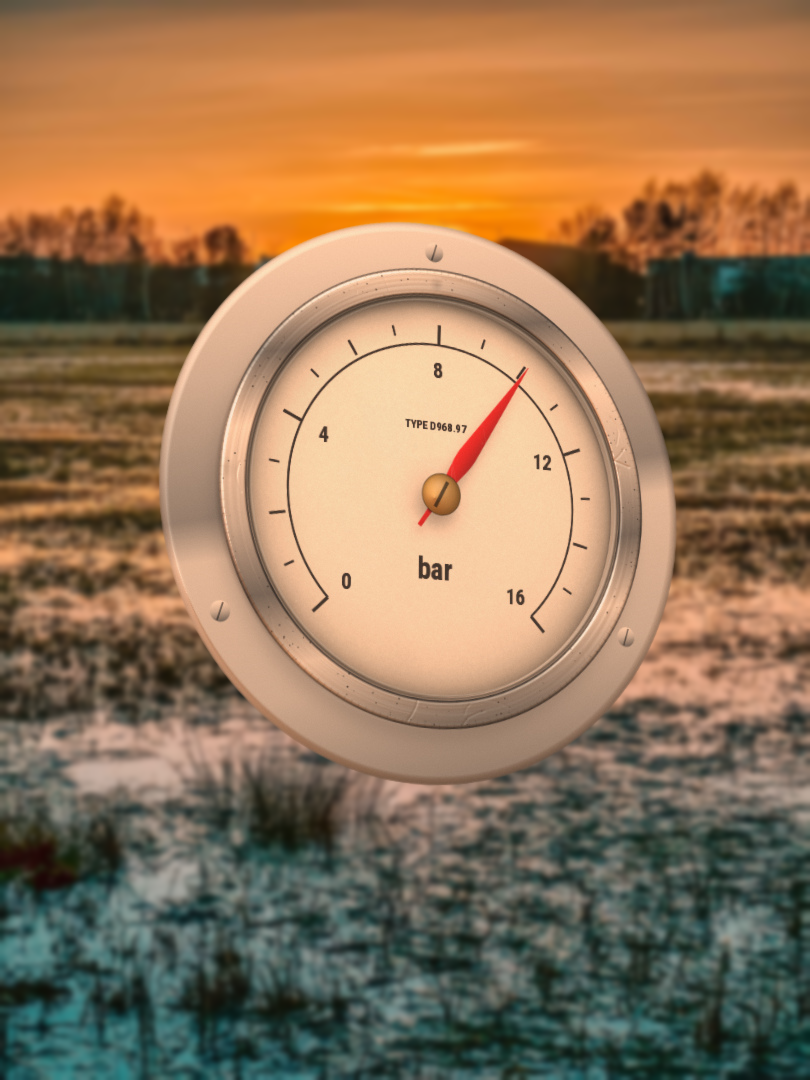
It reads value=10 unit=bar
